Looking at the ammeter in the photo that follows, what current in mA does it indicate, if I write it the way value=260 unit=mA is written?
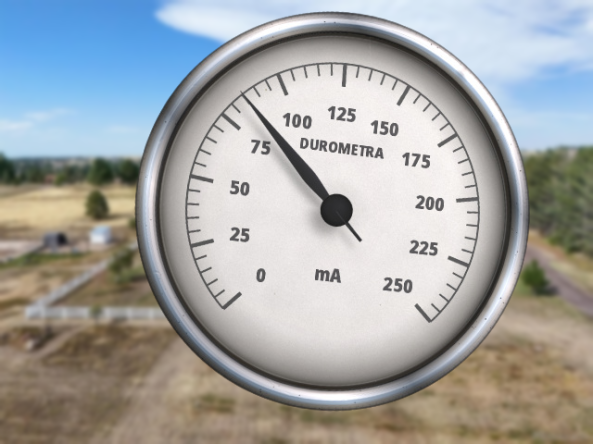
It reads value=85 unit=mA
